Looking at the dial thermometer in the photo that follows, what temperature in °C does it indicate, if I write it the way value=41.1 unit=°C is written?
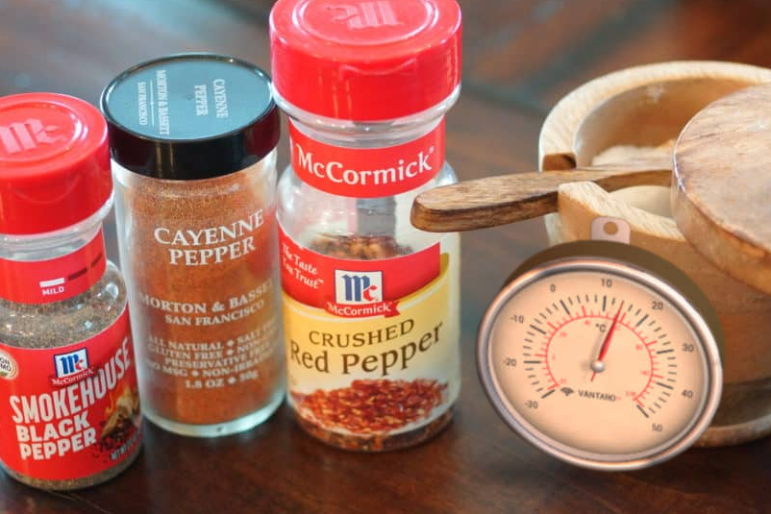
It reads value=14 unit=°C
